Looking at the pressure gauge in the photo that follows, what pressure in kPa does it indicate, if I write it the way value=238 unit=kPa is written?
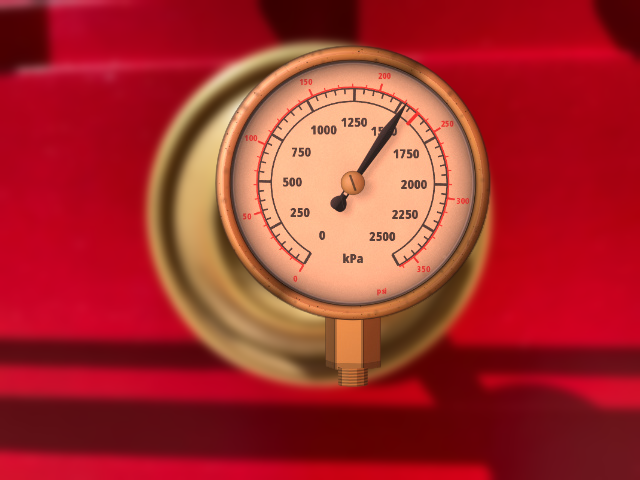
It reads value=1525 unit=kPa
